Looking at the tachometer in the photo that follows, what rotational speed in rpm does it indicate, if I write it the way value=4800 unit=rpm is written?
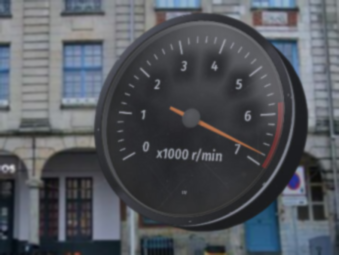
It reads value=6800 unit=rpm
